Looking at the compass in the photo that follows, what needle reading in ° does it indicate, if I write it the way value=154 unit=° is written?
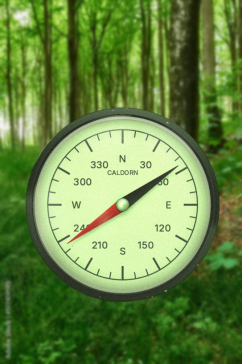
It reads value=235 unit=°
